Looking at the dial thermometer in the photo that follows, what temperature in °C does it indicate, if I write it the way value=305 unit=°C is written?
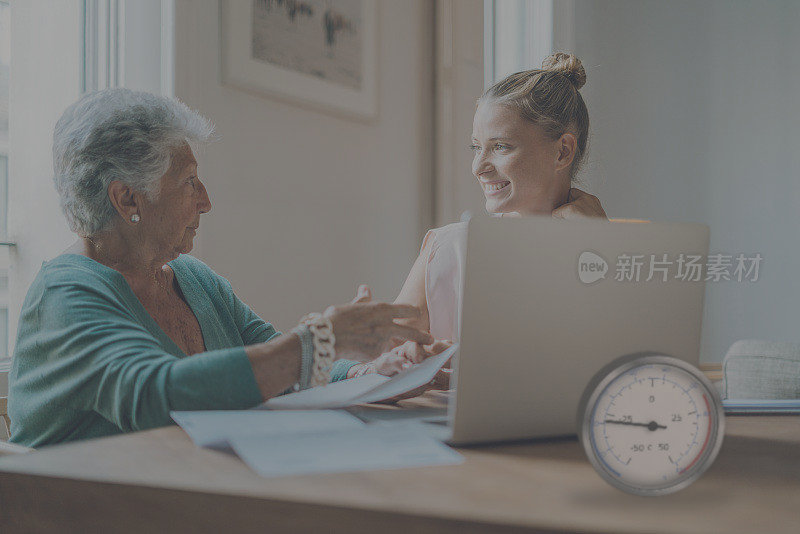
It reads value=-27.5 unit=°C
